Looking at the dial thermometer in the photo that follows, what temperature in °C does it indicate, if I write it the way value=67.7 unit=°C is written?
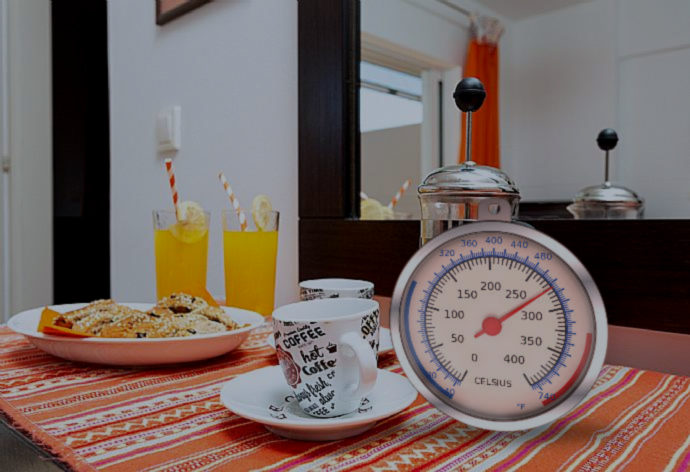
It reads value=275 unit=°C
